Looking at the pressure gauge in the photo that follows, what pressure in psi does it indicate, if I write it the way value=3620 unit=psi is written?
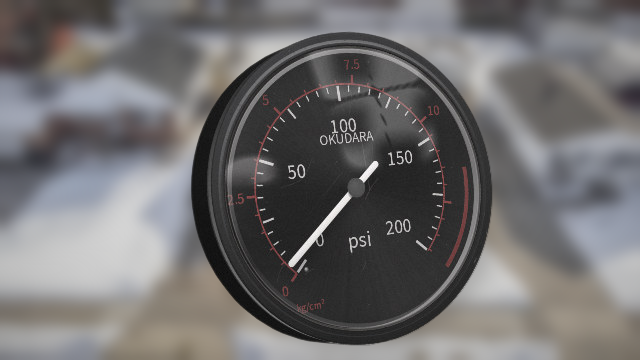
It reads value=5 unit=psi
